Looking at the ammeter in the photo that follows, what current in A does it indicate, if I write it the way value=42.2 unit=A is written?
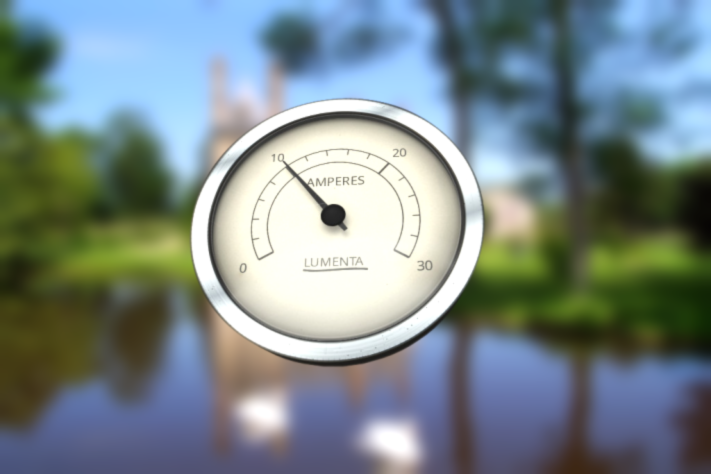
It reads value=10 unit=A
